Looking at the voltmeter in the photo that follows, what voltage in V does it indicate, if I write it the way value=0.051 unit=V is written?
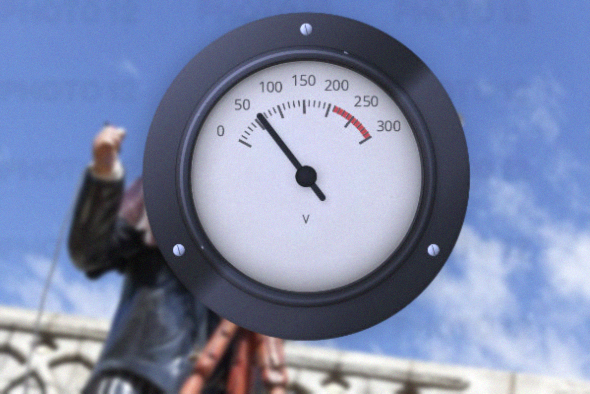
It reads value=60 unit=V
